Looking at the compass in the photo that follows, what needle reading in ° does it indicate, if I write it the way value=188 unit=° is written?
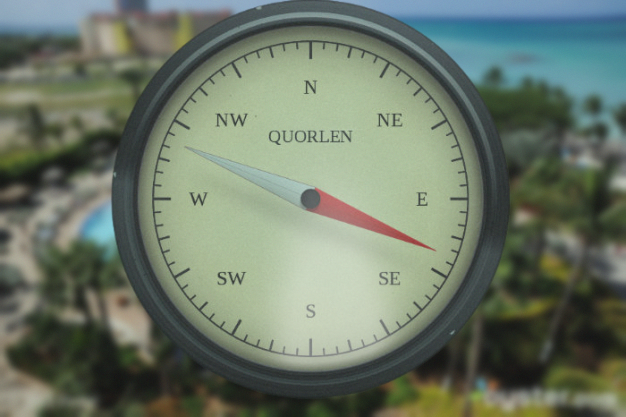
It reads value=112.5 unit=°
